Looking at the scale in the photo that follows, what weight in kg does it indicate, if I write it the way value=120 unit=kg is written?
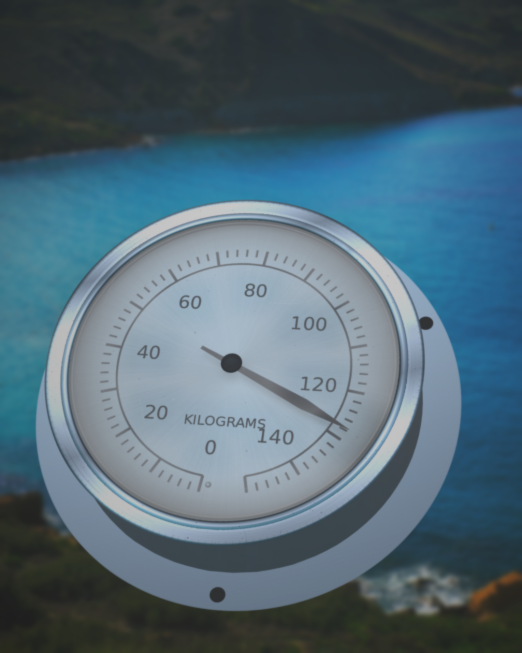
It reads value=128 unit=kg
